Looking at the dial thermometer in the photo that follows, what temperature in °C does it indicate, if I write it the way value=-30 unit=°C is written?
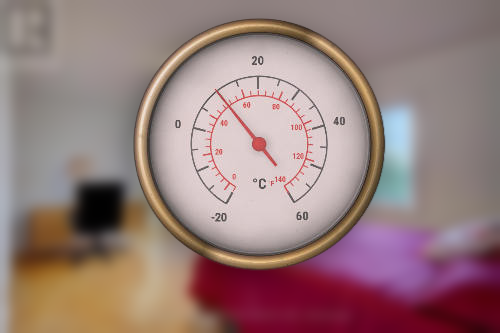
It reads value=10 unit=°C
